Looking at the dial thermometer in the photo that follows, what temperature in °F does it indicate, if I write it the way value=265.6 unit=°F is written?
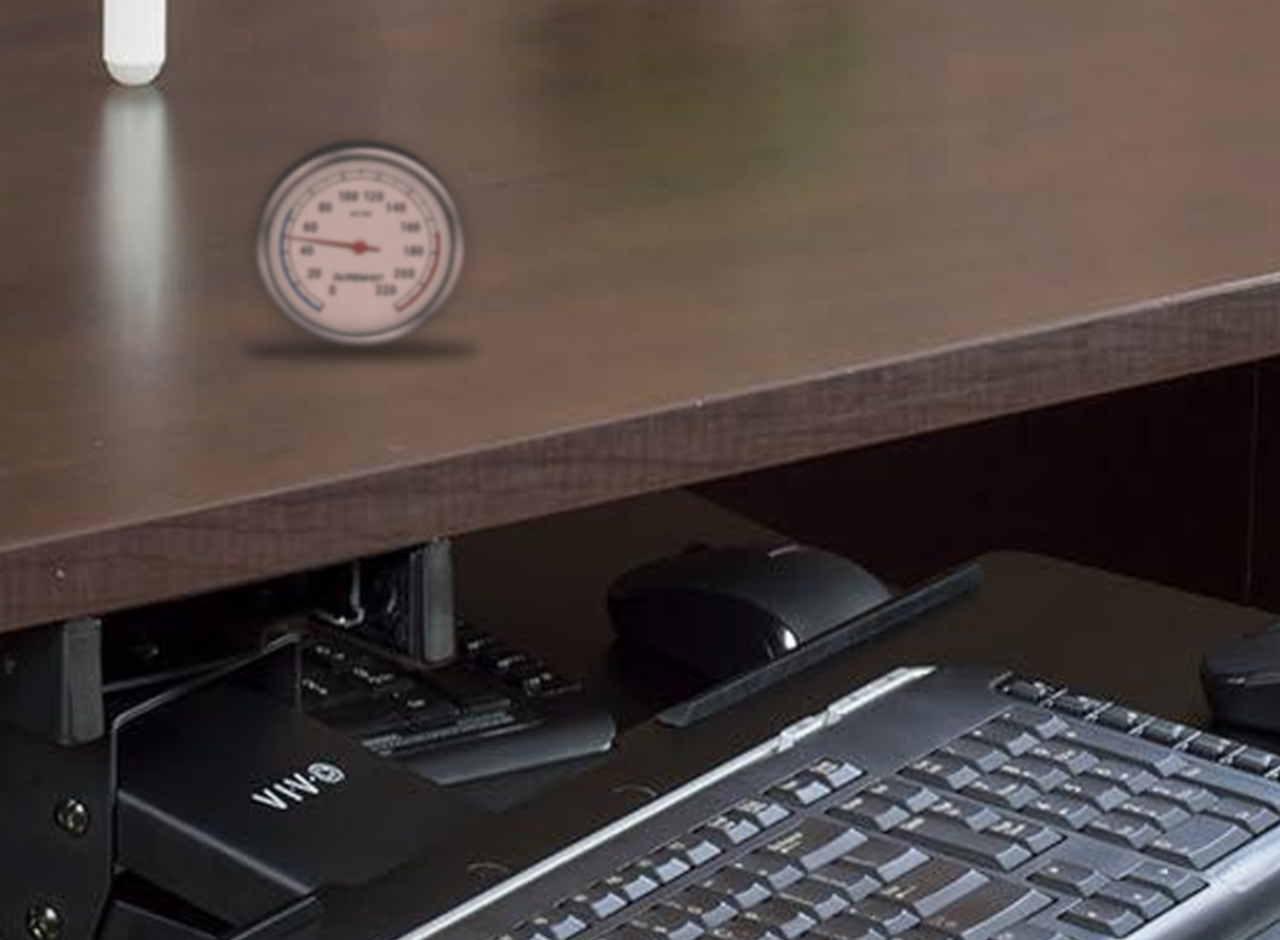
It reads value=50 unit=°F
